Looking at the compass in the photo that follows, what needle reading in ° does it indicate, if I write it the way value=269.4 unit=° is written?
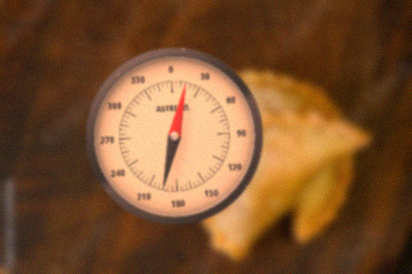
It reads value=15 unit=°
